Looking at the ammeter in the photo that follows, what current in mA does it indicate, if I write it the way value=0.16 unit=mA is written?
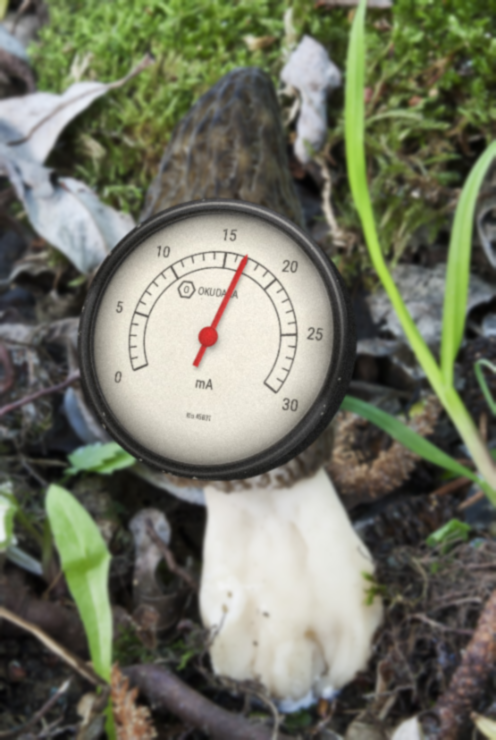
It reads value=17 unit=mA
